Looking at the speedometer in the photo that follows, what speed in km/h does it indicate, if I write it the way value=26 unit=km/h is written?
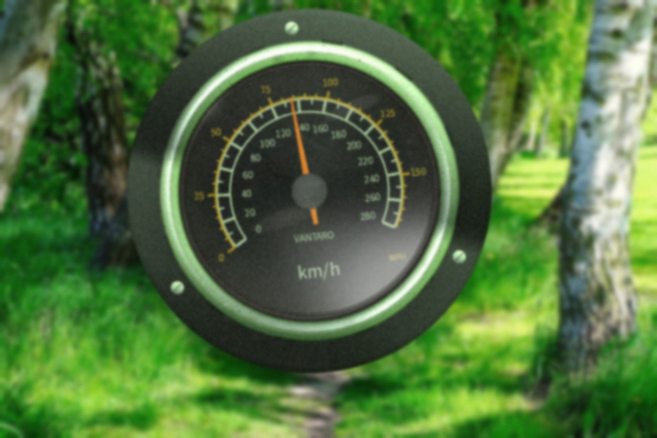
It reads value=135 unit=km/h
